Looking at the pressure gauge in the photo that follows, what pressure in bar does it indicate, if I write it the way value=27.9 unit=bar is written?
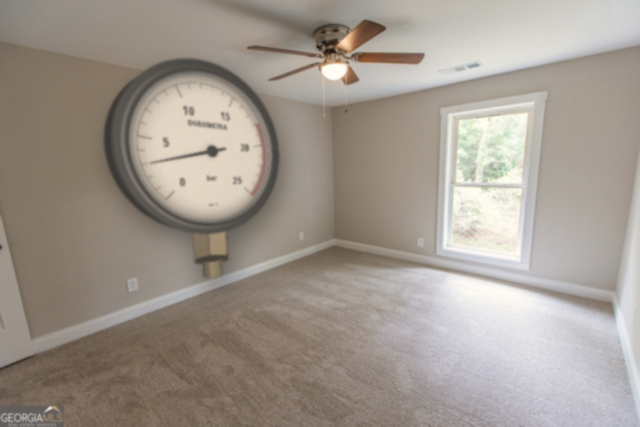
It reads value=3 unit=bar
